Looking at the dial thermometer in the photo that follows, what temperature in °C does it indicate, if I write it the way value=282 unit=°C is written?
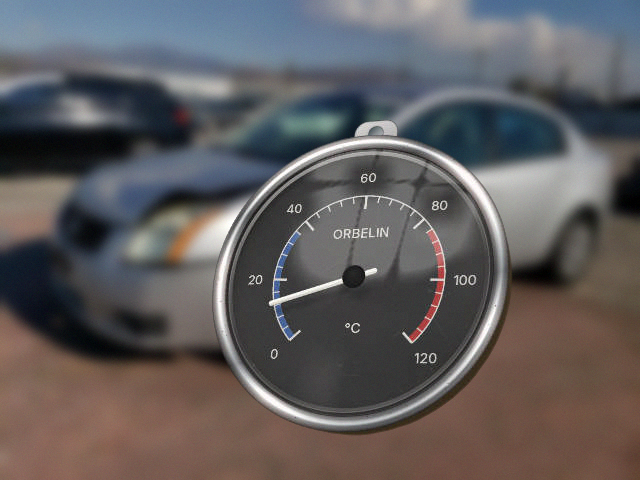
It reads value=12 unit=°C
